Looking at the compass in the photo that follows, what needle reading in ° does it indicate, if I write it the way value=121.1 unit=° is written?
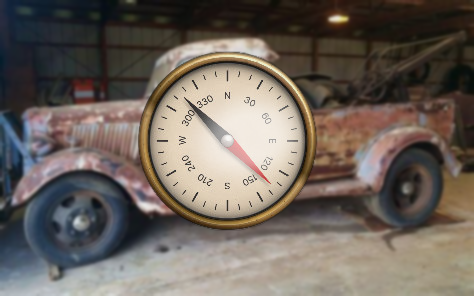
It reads value=135 unit=°
